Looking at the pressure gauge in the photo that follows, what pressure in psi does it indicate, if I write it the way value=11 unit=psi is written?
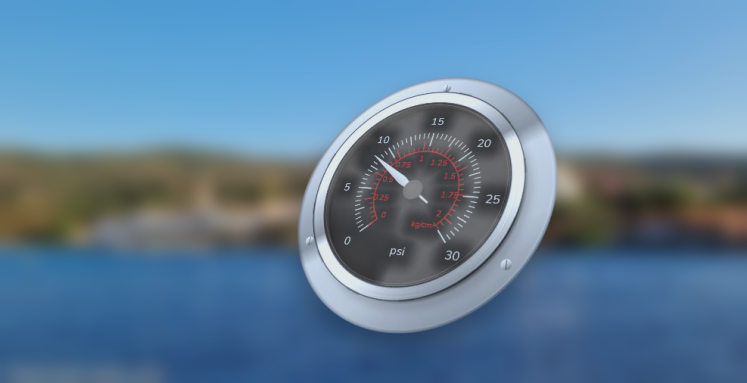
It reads value=8.5 unit=psi
